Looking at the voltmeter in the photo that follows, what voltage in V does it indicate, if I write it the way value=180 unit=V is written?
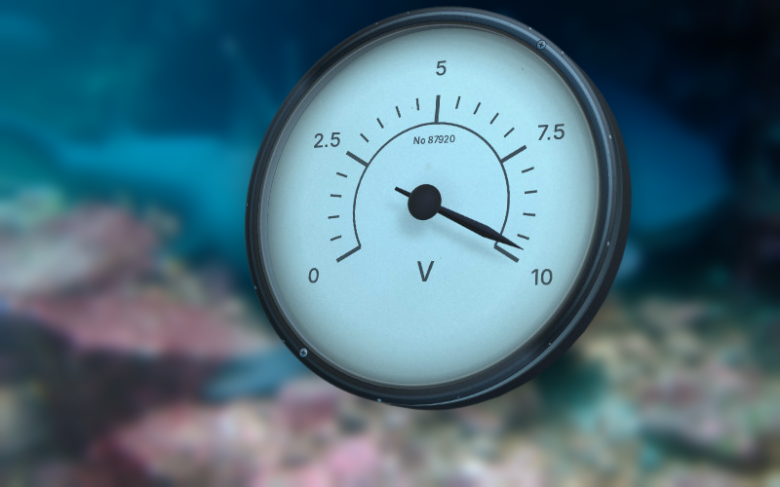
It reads value=9.75 unit=V
